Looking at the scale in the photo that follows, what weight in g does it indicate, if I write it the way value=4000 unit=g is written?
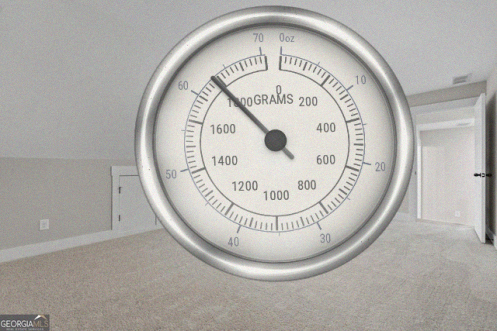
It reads value=1780 unit=g
